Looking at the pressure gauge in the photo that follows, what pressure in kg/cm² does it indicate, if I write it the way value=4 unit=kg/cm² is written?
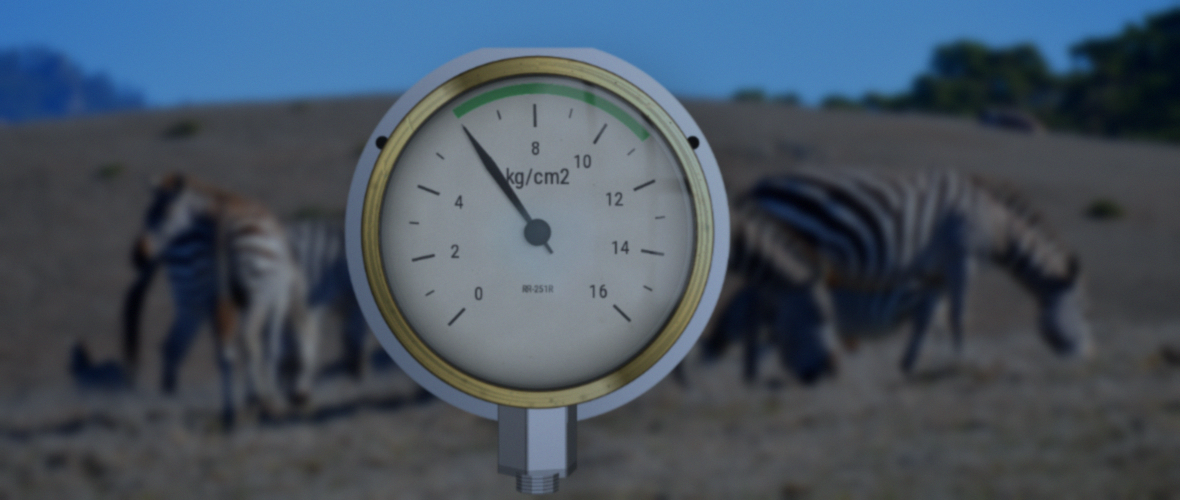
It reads value=6 unit=kg/cm²
